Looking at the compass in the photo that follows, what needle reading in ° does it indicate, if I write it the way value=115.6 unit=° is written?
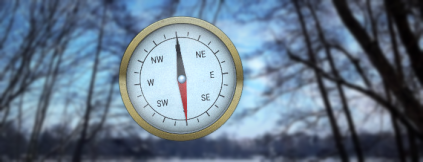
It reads value=180 unit=°
